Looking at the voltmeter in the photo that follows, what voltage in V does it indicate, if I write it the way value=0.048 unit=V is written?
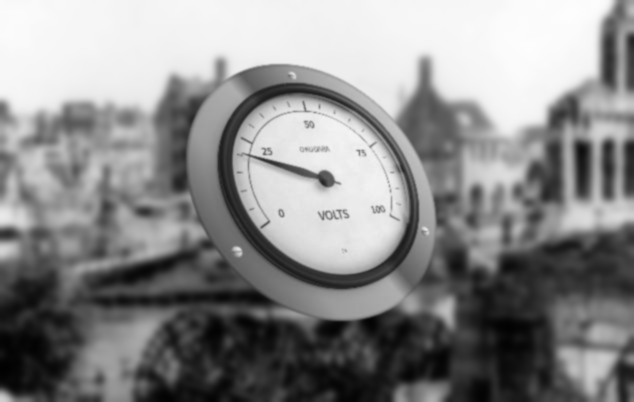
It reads value=20 unit=V
